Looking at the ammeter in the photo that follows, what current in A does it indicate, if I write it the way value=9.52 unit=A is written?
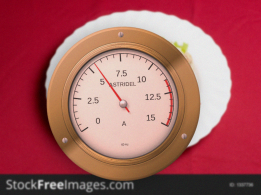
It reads value=5.5 unit=A
